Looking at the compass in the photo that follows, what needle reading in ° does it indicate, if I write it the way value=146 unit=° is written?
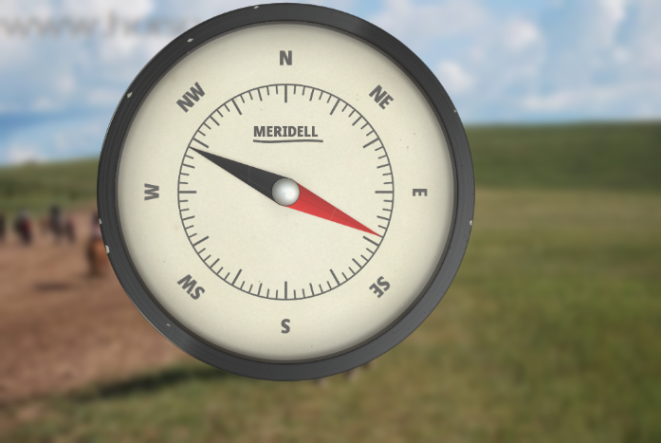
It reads value=115 unit=°
